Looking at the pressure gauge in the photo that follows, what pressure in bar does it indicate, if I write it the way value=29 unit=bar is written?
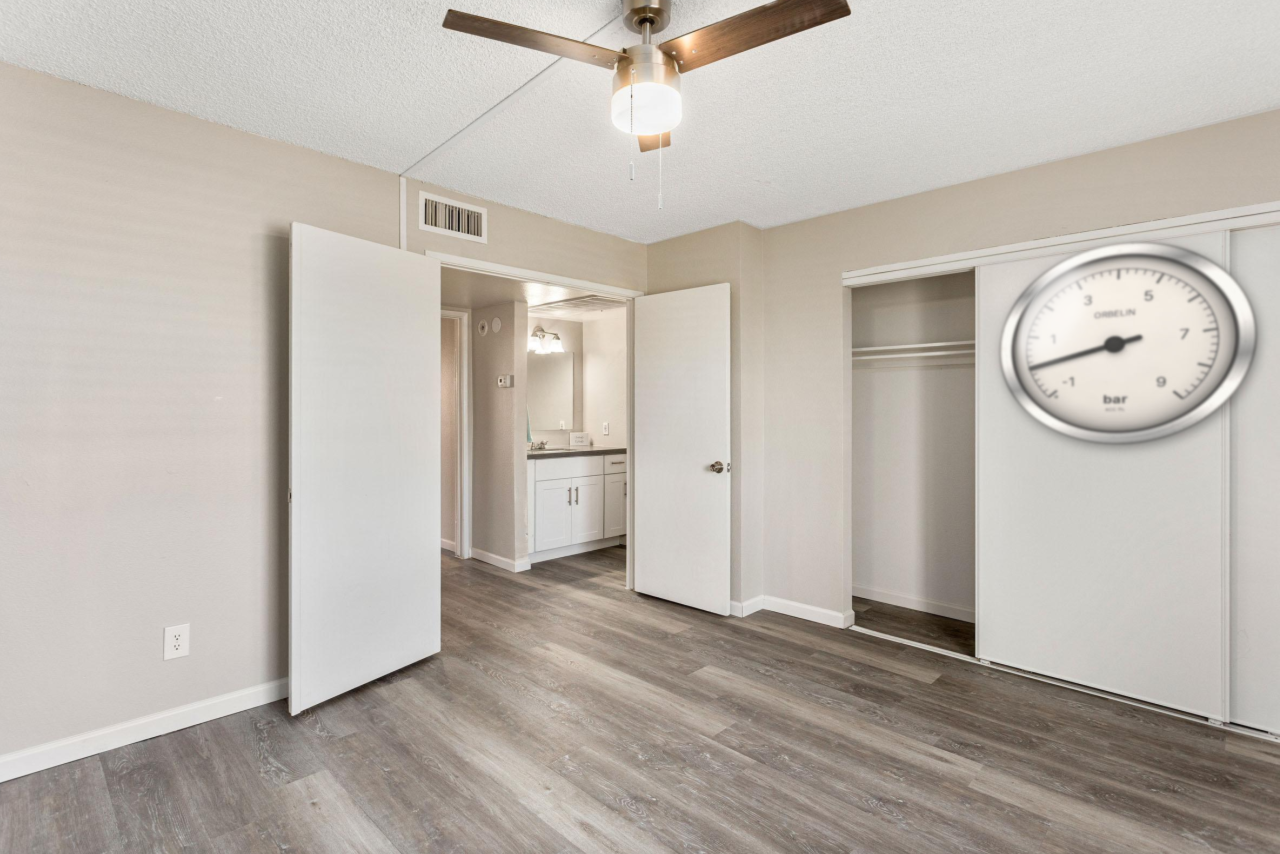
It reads value=0 unit=bar
